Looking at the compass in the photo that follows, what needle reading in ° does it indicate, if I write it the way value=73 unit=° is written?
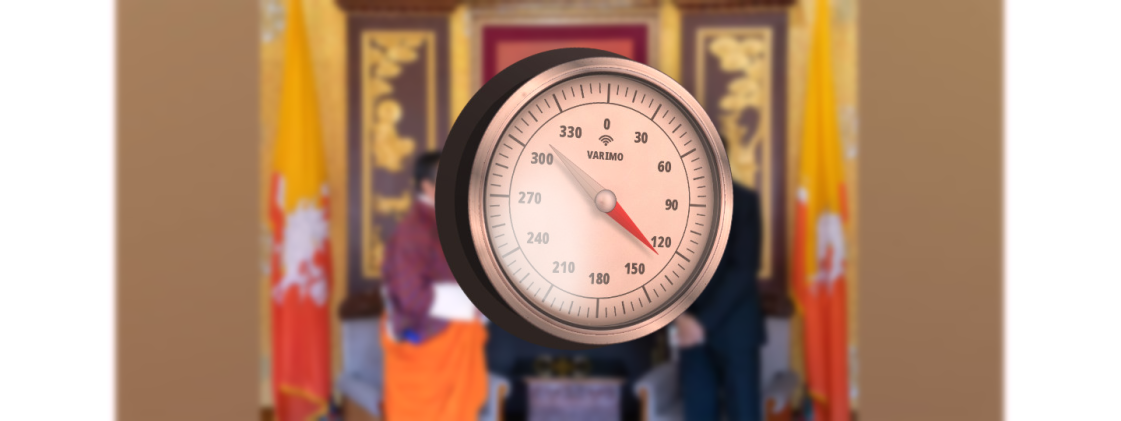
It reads value=130 unit=°
